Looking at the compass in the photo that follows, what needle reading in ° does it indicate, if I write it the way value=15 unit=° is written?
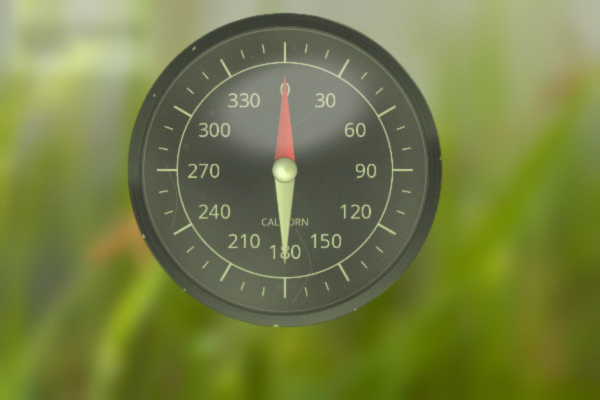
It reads value=0 unit=°
